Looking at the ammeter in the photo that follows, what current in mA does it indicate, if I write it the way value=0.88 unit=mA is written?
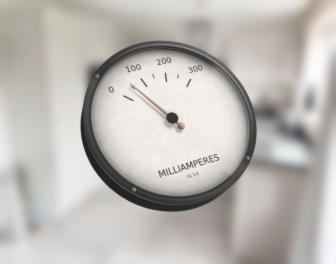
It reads value=50 unit=mA
